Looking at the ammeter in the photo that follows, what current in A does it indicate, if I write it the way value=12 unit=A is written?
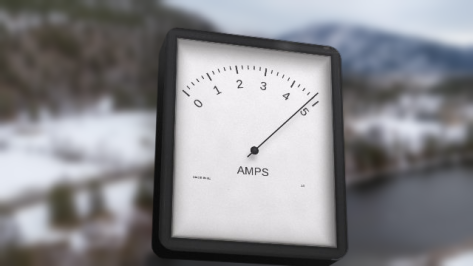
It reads value=4.8 unit=A
